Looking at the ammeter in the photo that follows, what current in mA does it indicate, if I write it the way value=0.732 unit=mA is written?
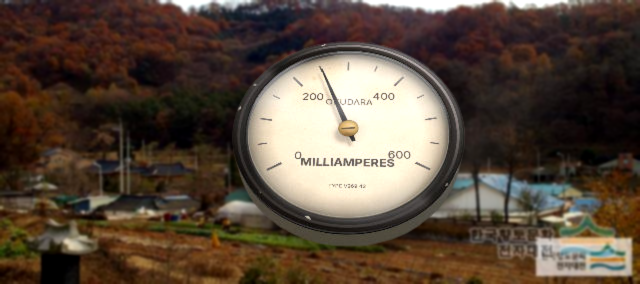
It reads value=250 unit=mA
